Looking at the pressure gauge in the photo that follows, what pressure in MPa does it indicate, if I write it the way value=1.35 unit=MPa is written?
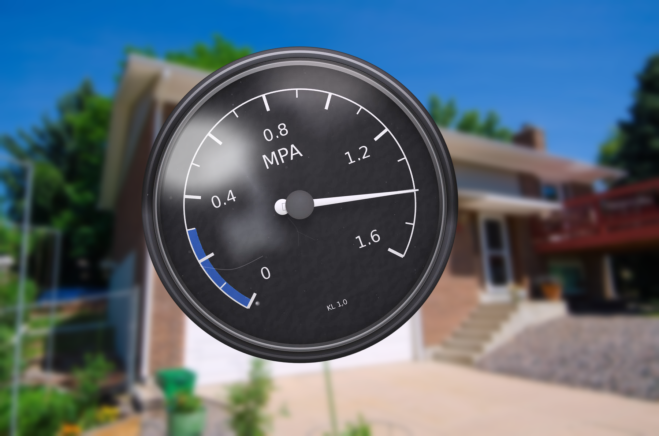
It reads value=1.4 unit=MPa
